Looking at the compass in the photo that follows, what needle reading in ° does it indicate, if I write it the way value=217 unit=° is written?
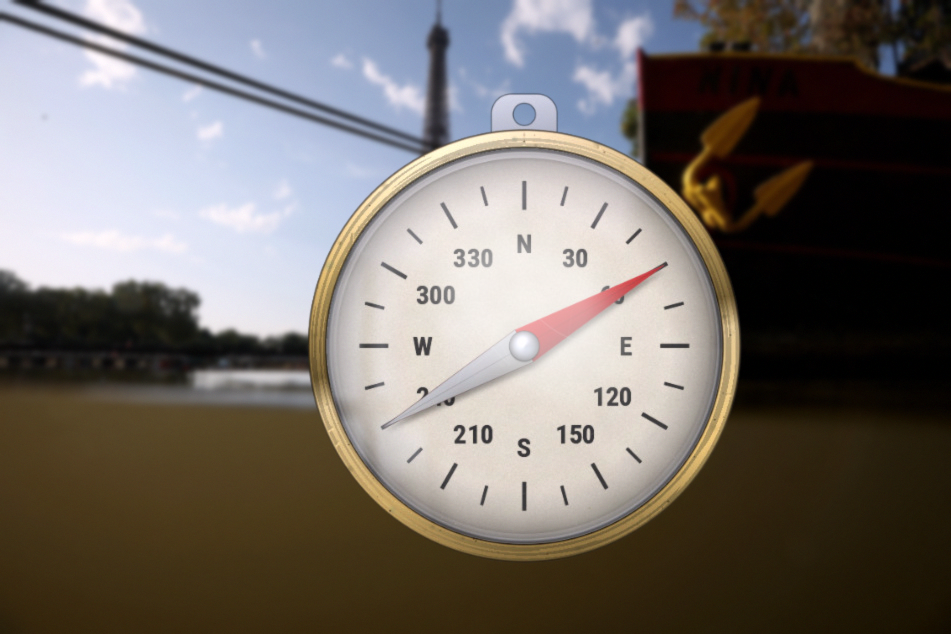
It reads value=60 unit=°
